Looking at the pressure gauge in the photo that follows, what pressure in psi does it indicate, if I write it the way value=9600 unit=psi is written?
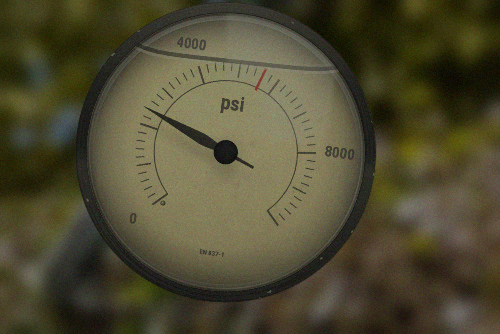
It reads value=2400 unit=psi
